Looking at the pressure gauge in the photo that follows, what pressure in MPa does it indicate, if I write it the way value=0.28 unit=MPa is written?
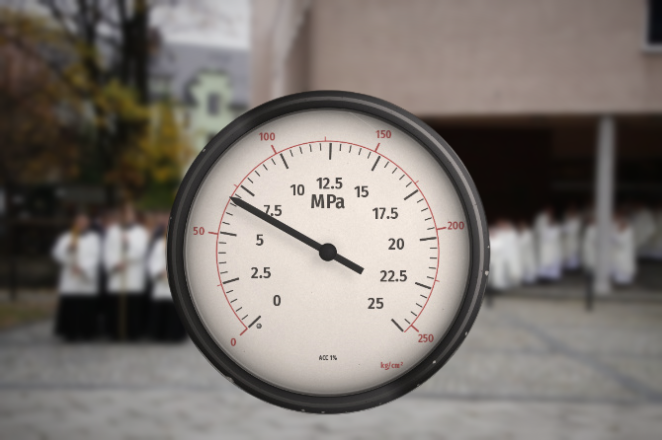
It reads value=6.75 unit=MPa
